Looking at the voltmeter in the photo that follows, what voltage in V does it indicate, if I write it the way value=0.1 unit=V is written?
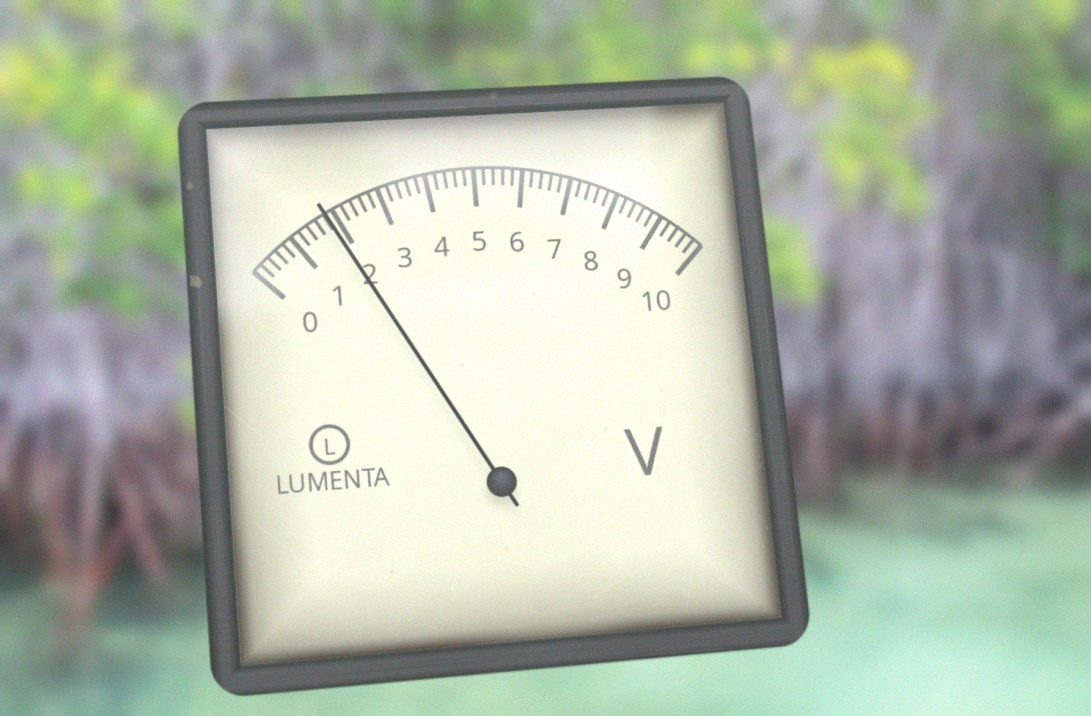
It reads value=1.8 unit=V
